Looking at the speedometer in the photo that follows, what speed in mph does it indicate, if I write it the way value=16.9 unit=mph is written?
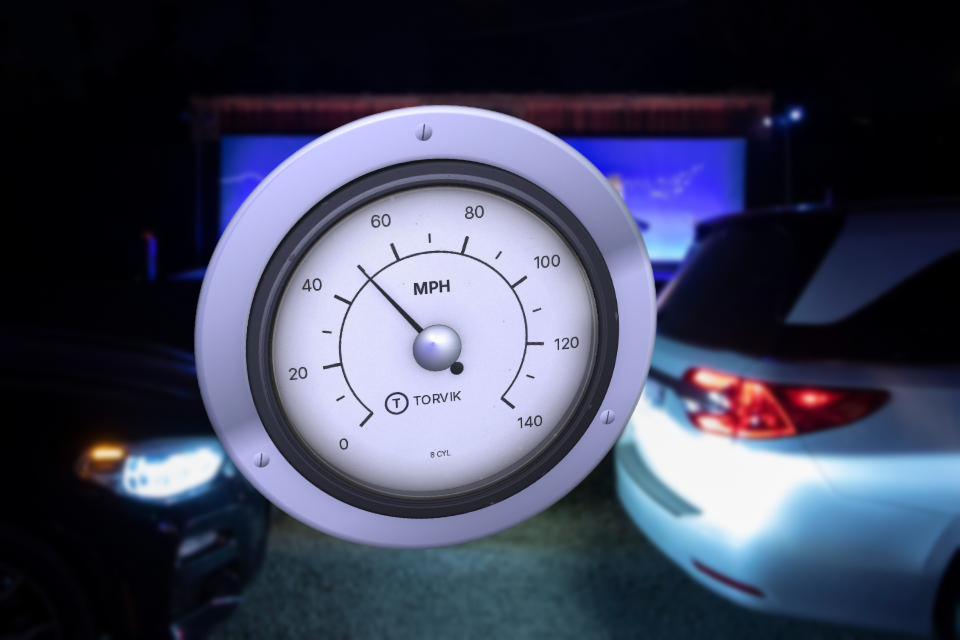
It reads value=50 unit=mph
